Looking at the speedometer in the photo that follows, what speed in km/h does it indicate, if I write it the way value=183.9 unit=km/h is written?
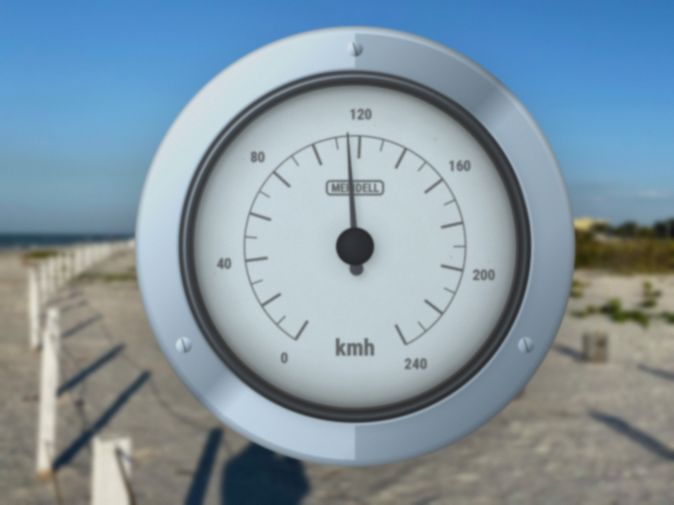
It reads value=115 unit=km/h
